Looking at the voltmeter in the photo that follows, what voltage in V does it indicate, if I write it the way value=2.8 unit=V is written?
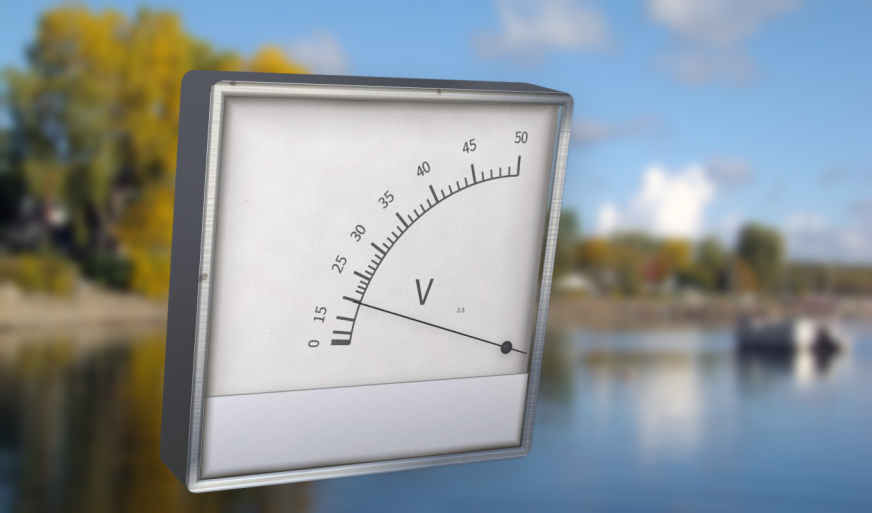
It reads value=20 unit=V
